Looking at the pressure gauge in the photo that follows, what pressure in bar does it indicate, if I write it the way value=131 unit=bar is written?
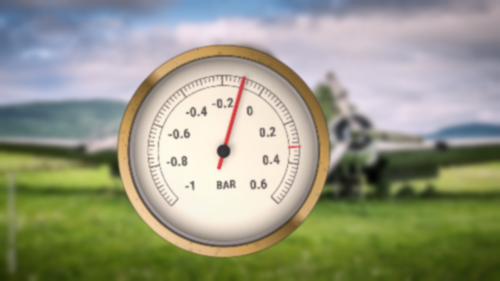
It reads value=-0.1 unit=bar
